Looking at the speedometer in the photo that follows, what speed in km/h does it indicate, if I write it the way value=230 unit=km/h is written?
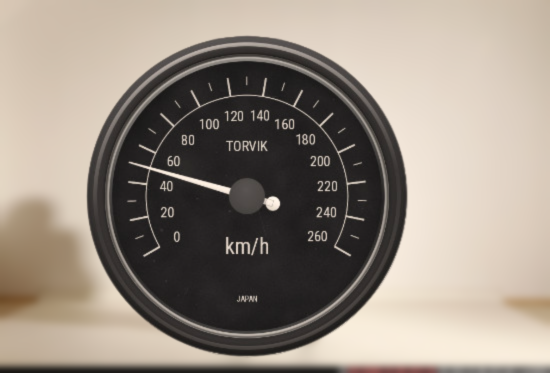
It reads value=50 unit=km/h
